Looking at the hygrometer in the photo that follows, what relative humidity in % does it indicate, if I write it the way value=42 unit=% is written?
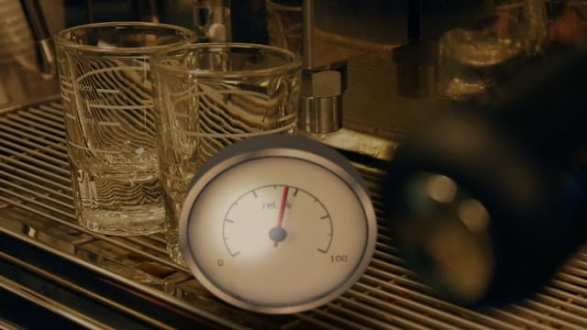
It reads value=55 unit=%
